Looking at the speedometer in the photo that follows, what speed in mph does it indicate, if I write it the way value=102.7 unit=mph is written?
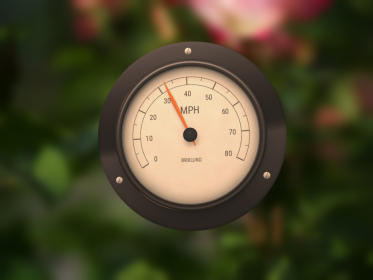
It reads value=32.5 unit=mph
